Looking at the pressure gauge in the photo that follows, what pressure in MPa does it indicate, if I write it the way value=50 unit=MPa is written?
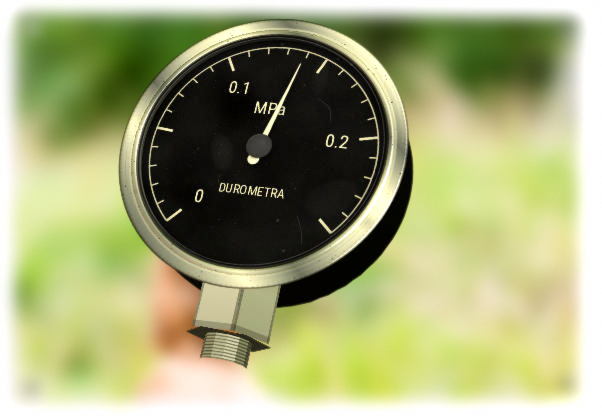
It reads value=0.14 unit=MPa
